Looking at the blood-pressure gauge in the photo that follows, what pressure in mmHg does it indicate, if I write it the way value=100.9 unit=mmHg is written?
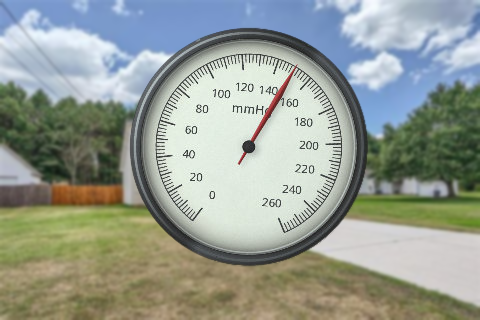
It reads value=150 unit=mmHg
